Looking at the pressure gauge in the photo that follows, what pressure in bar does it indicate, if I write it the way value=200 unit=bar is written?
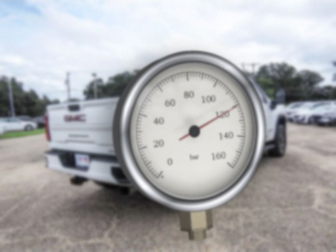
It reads value=120 unit=bar
